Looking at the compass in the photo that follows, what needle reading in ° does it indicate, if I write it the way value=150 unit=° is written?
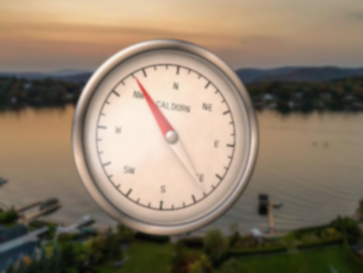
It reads value=320 unit=°
